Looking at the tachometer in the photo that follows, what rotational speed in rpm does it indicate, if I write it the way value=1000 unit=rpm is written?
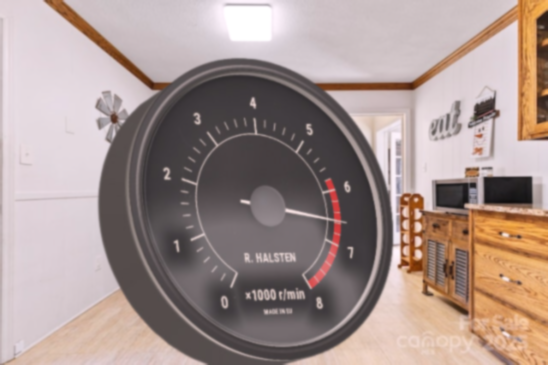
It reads value=6600 unit=rpm
